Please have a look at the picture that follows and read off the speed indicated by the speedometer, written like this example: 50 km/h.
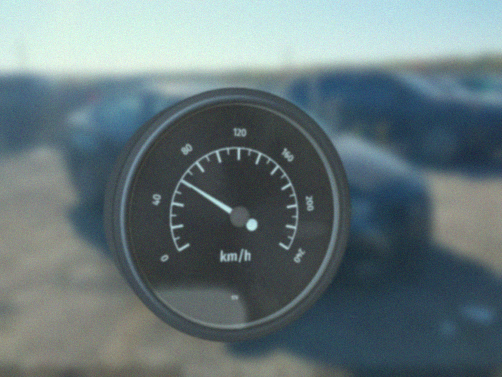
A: 60 km/h
